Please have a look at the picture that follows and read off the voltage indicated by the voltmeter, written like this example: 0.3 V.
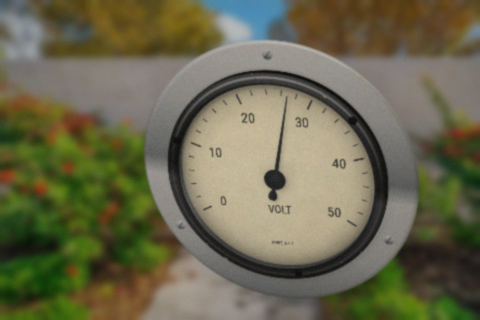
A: 27 V
